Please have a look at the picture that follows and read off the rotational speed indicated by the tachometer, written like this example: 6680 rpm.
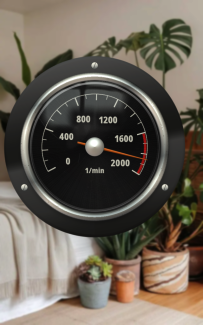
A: 1850 rpm
